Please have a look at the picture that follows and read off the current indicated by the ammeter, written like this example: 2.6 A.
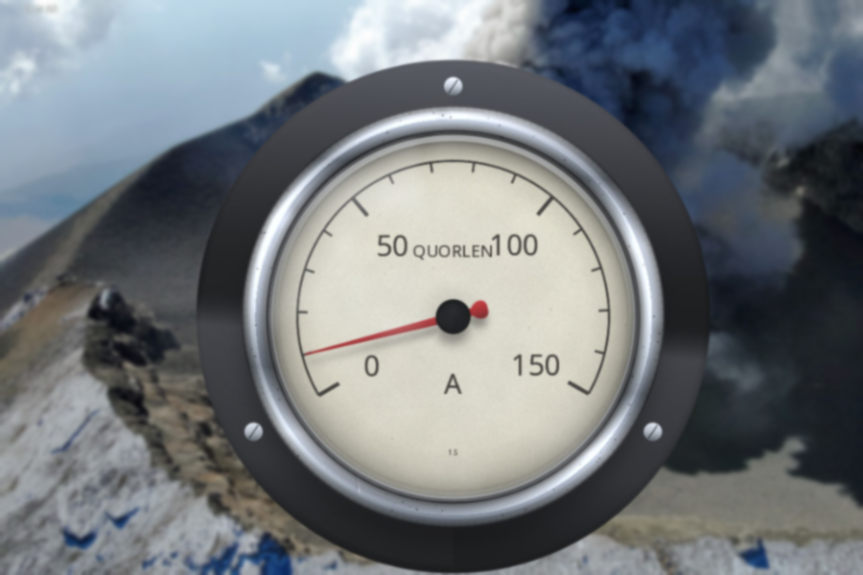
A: 10 A
